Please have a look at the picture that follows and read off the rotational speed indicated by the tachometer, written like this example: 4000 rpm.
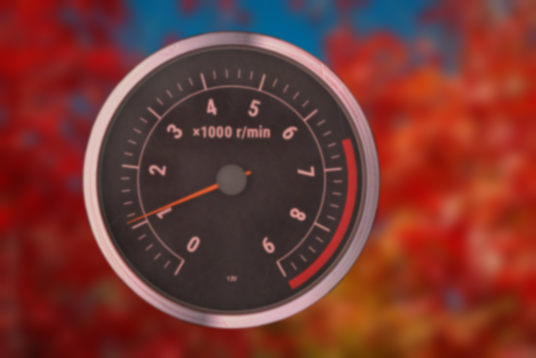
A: 1100 rpm
